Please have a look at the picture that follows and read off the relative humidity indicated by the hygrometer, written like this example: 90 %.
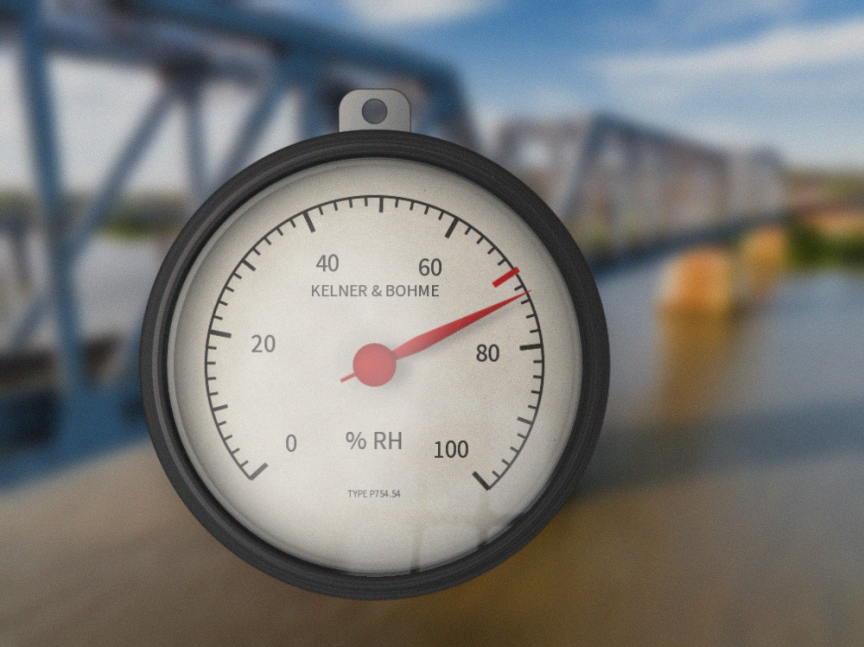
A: 73 %
